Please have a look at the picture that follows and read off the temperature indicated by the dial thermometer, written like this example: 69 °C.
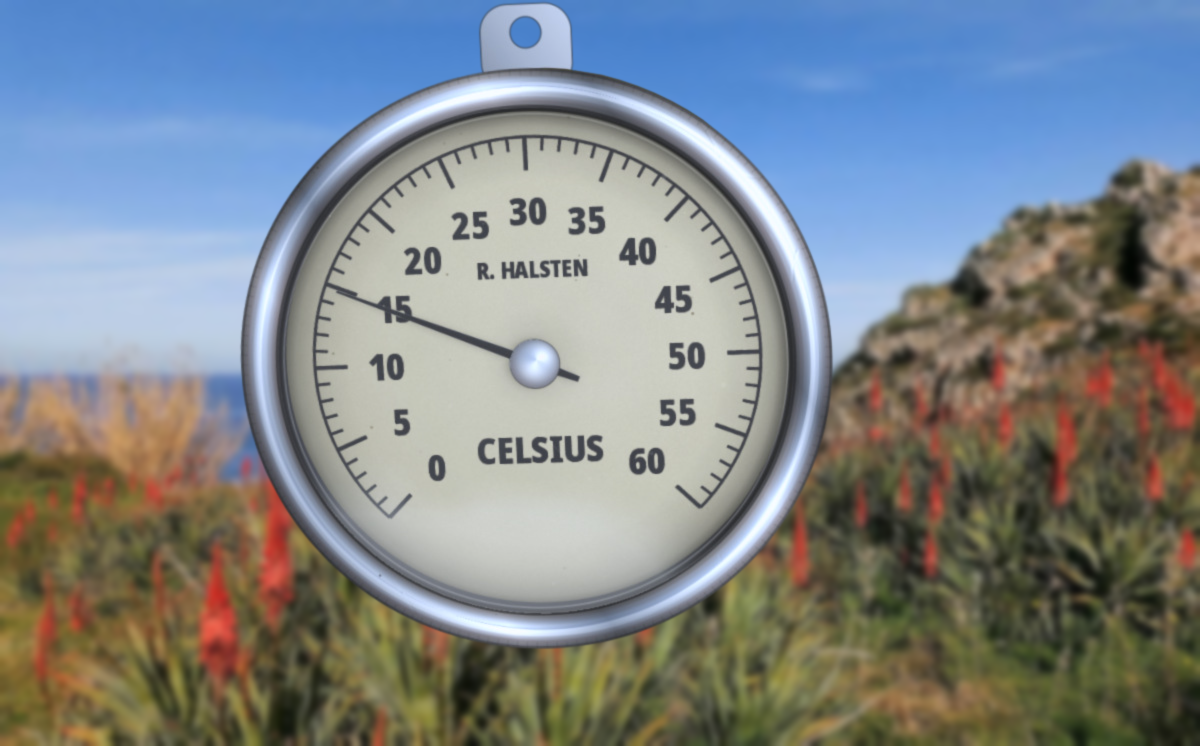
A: 15 °C
